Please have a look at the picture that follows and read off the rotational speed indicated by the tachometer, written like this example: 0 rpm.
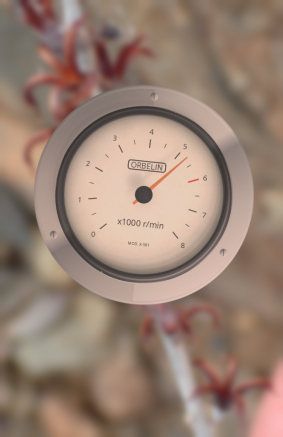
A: 5250 rpm
